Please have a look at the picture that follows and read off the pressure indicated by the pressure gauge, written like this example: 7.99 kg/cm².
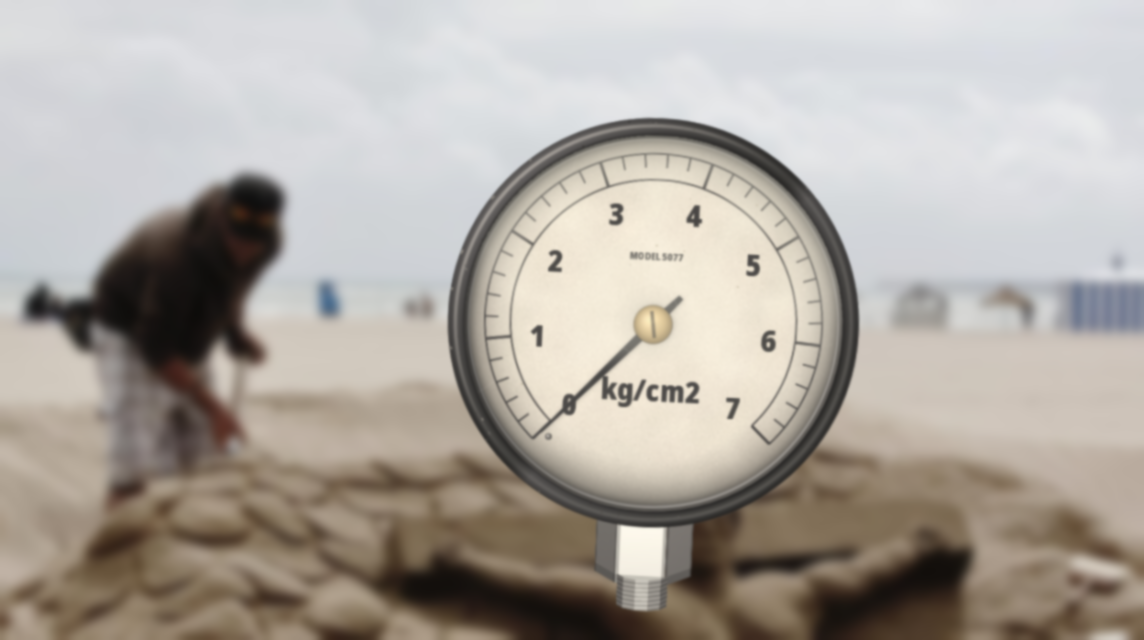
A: 0 kg/cm²
